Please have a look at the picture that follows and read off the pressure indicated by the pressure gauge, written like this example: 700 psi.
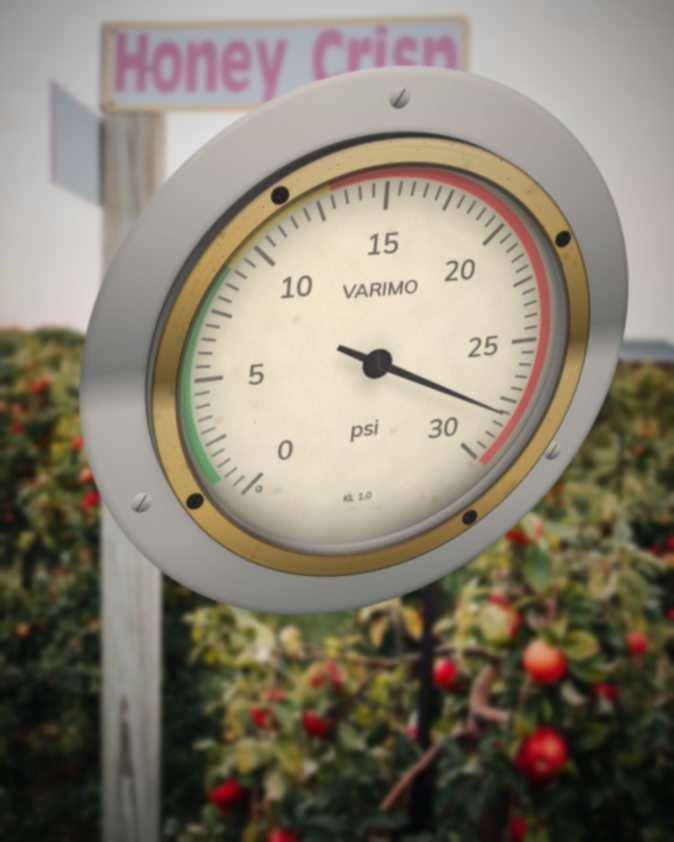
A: 28 psi
